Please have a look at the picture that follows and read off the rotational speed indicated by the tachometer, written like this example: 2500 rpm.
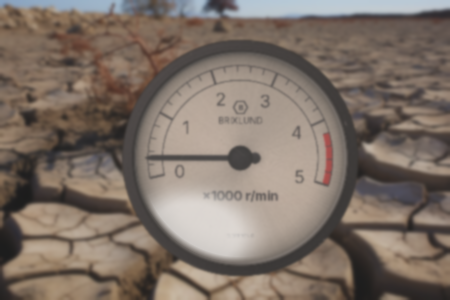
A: 300 rpm
